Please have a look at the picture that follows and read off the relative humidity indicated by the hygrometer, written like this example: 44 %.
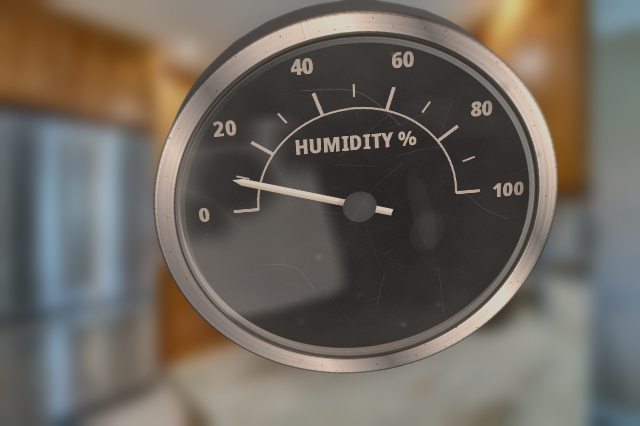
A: 10 %
